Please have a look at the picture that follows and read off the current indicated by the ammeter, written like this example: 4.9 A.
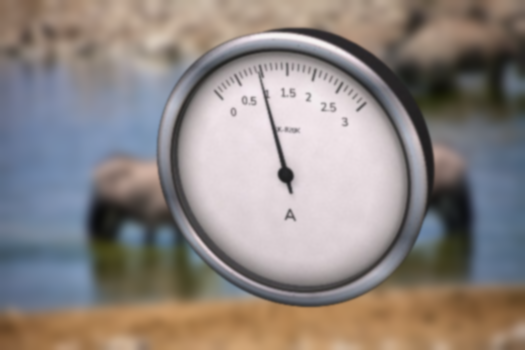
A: 1 A
